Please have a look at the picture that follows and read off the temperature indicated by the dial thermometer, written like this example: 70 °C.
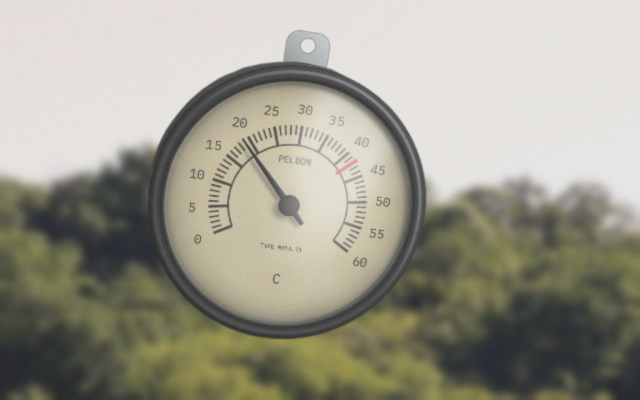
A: 19 °C
